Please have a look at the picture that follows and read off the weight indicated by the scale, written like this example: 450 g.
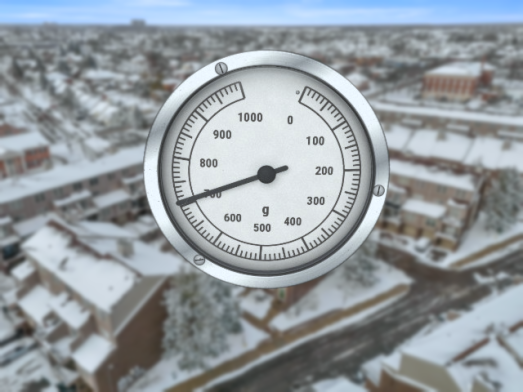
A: 710 g
